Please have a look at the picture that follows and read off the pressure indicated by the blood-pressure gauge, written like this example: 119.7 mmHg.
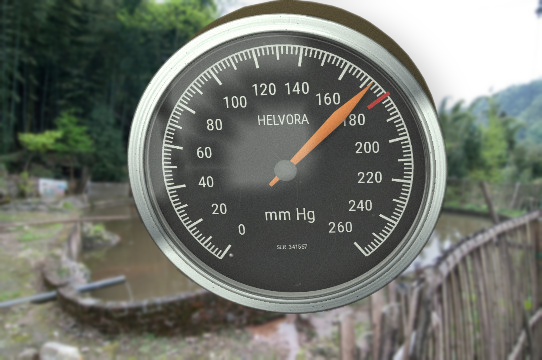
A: 172 mmHg
